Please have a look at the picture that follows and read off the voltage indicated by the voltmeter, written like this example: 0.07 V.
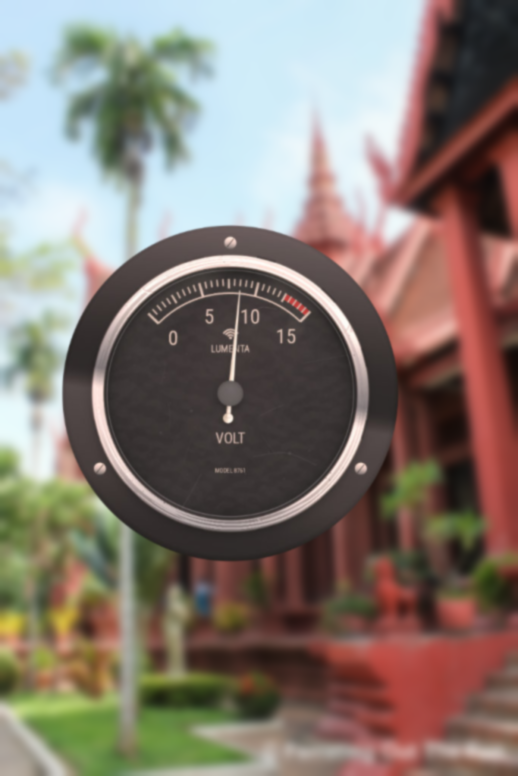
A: 8.5 V
